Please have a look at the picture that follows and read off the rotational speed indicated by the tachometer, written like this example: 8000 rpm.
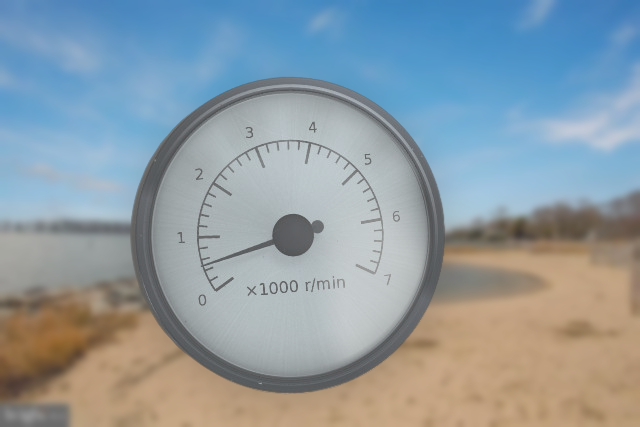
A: 500 rpm
